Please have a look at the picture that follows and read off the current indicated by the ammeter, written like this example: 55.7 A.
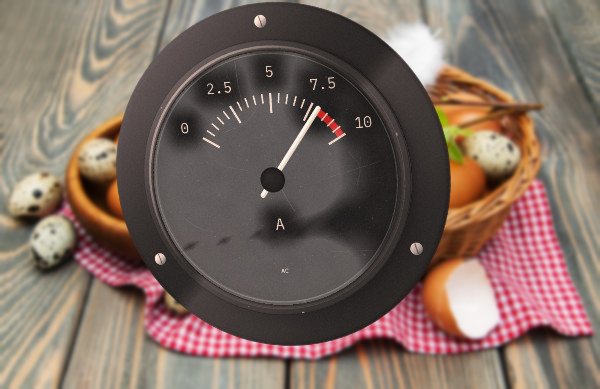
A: 8 A
